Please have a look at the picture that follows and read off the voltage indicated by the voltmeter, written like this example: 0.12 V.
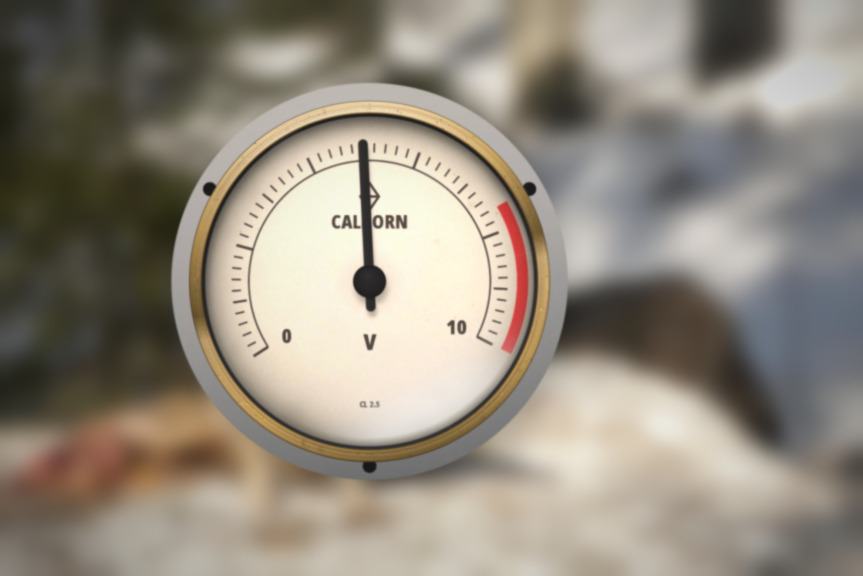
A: 5 V
